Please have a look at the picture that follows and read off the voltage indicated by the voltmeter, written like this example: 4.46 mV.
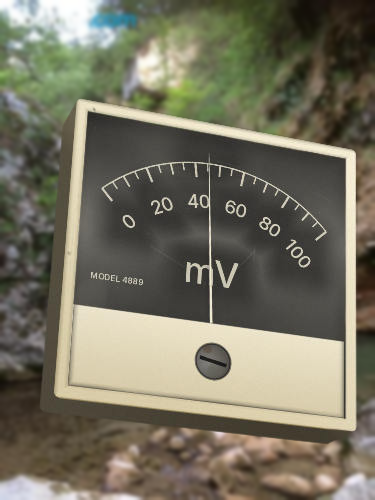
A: 45 mV
